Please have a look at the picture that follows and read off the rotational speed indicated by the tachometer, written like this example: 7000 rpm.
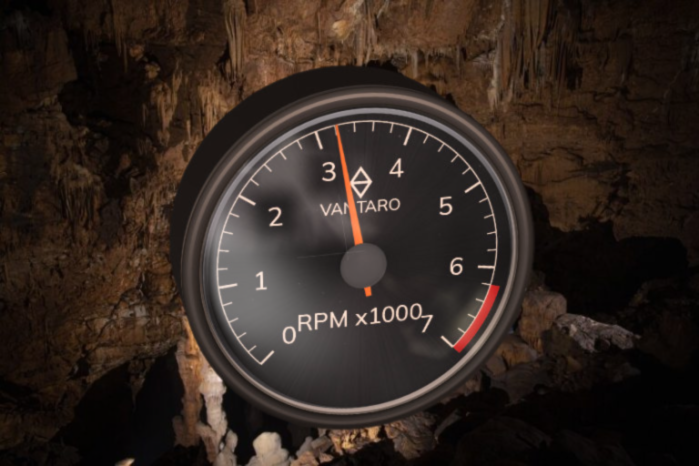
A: 3200 rpm
